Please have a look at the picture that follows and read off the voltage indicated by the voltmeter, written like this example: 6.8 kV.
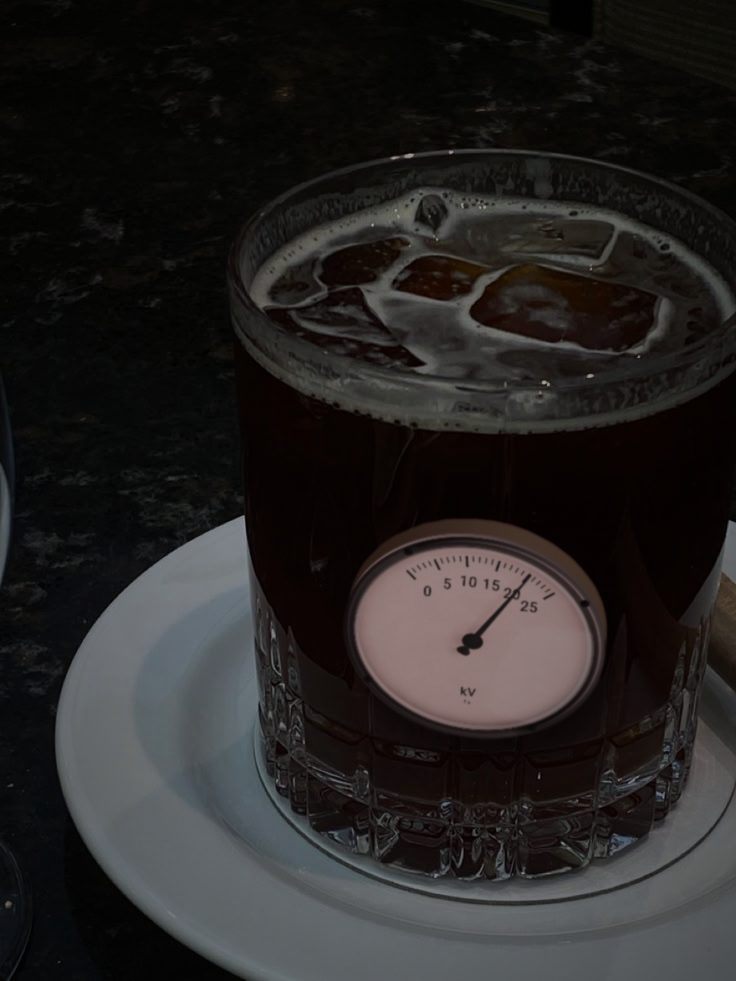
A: 20 kV
